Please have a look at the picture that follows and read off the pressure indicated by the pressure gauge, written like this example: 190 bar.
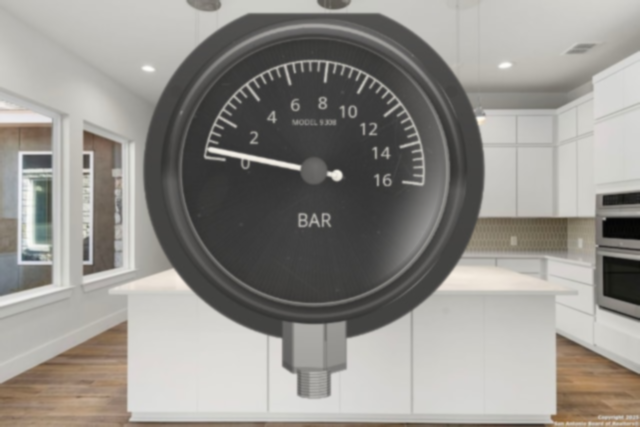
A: 0.4 bar
